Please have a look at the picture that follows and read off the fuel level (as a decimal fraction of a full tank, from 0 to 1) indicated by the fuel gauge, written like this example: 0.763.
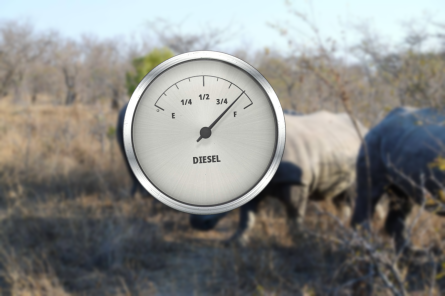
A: 0.875
